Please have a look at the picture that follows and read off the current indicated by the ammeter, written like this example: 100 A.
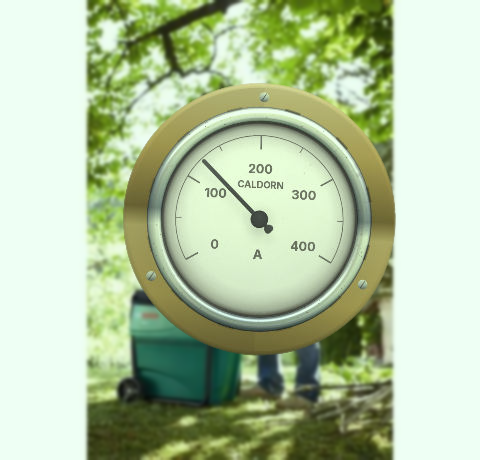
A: 125 A
